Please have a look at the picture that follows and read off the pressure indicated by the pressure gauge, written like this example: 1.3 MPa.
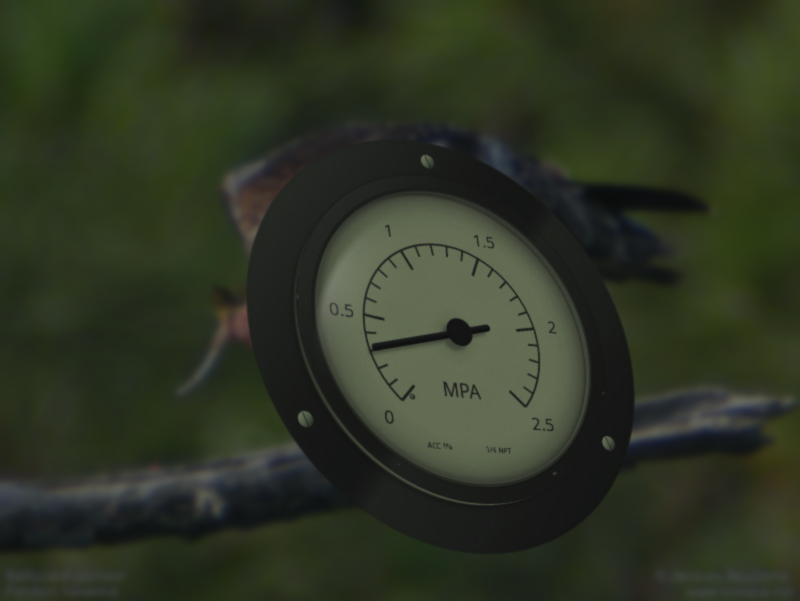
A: 0.3 MPa
